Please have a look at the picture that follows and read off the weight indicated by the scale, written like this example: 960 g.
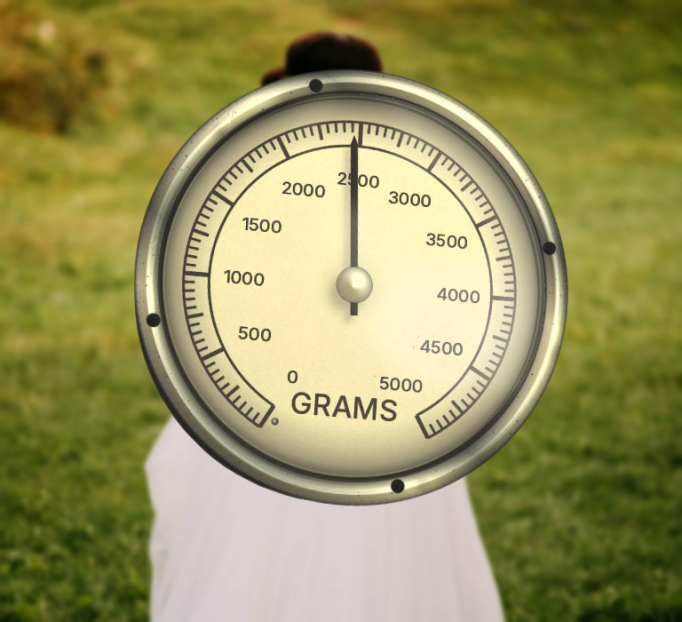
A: 2450 g
